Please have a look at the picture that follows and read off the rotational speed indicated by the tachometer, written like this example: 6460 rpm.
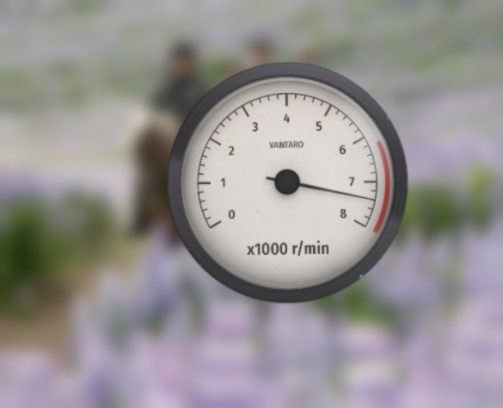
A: 7400 rpm
